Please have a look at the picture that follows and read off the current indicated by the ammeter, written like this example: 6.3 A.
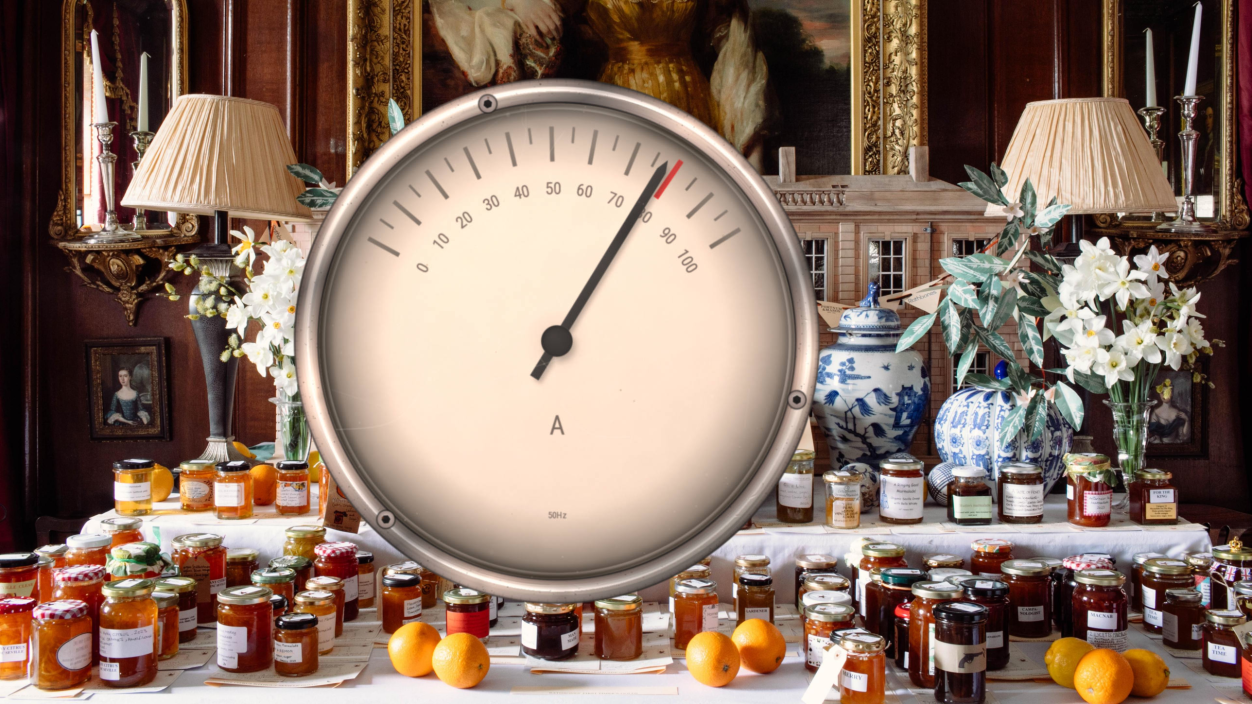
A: 77.5 A
